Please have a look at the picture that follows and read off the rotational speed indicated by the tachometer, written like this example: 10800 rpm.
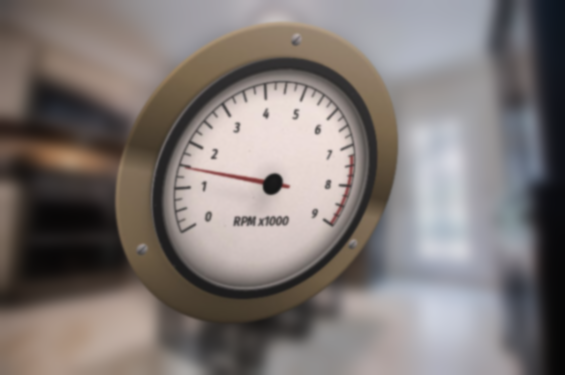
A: 1500 rpm
